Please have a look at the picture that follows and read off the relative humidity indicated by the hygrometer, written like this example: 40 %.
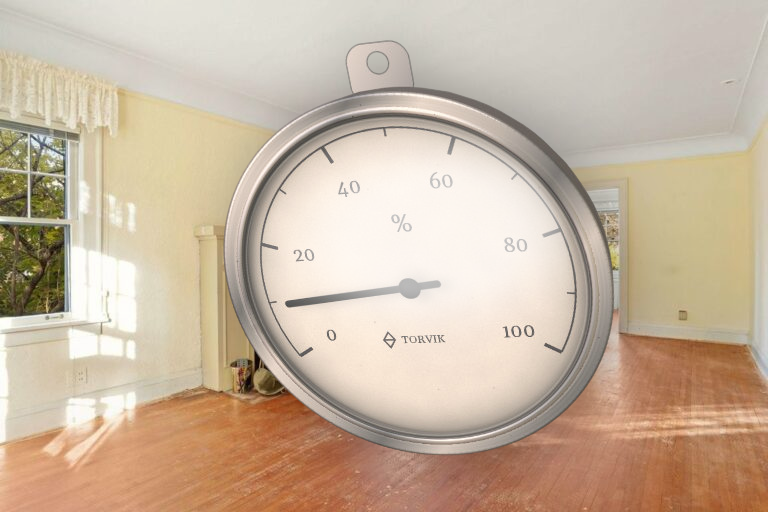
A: 10 %
